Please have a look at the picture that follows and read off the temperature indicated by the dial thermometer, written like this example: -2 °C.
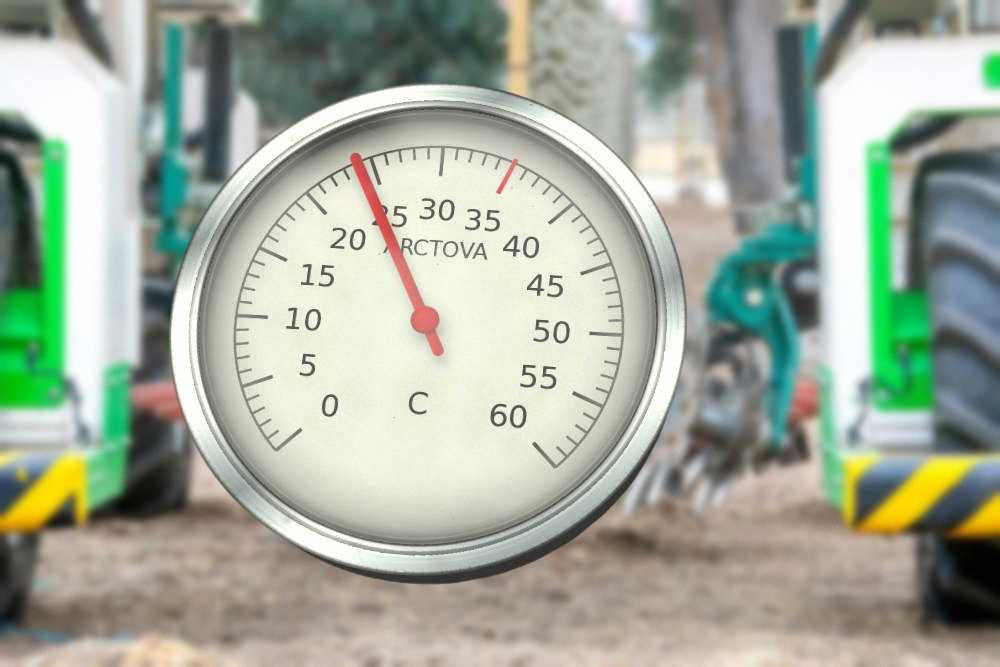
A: 24 °C
